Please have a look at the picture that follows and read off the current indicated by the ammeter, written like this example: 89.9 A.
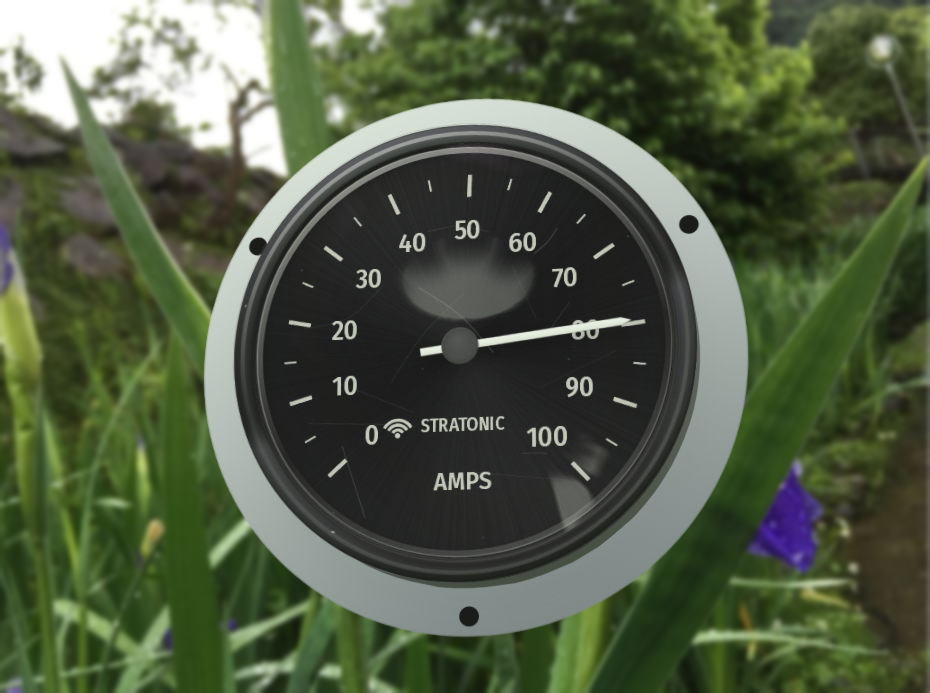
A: 80 A
